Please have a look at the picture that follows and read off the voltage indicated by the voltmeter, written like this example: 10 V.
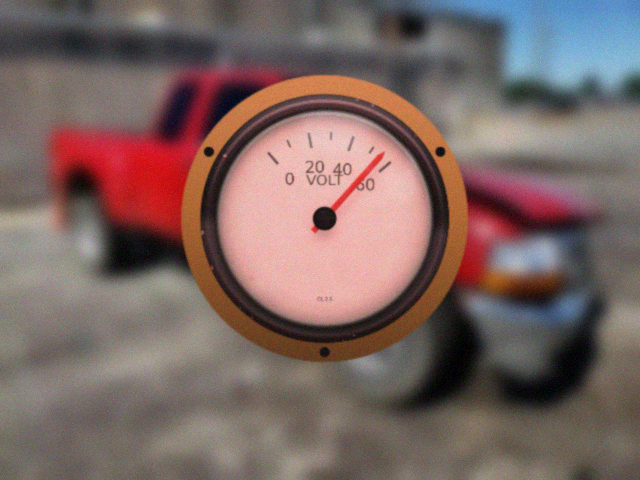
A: 55 V
